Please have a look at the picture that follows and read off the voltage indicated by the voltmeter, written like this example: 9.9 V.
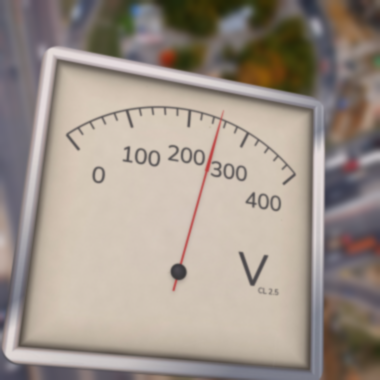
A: 250 V
